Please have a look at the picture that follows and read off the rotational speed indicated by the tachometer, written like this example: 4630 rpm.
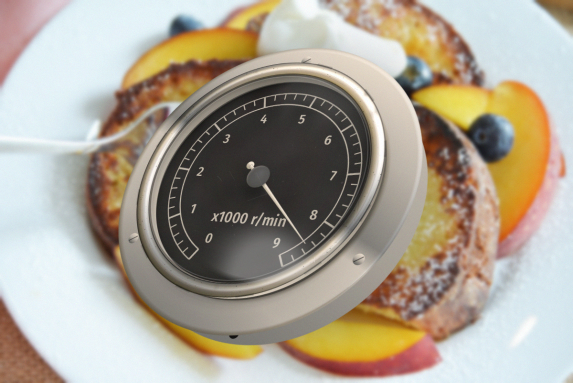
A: 8500 rpm
